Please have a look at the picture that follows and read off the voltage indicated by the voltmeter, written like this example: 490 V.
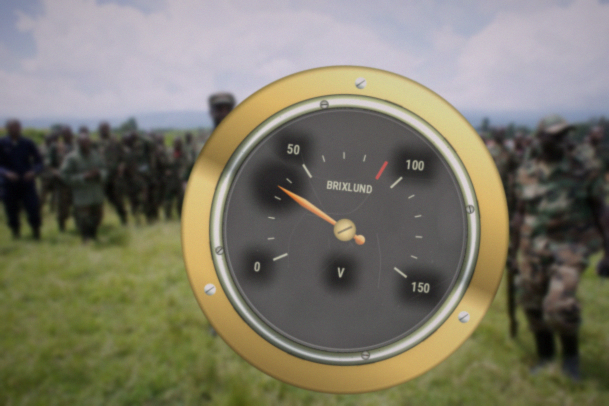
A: 35 V
